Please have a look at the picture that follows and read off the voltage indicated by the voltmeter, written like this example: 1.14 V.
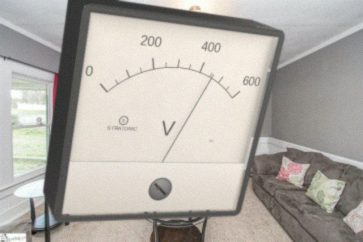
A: 450 V
